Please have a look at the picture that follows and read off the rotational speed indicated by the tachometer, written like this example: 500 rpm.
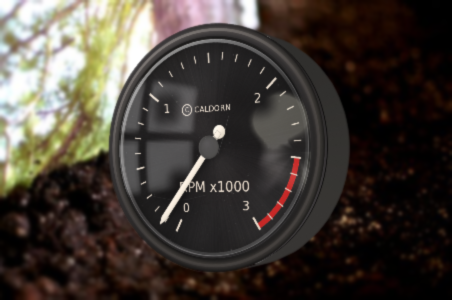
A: 100 rpm
